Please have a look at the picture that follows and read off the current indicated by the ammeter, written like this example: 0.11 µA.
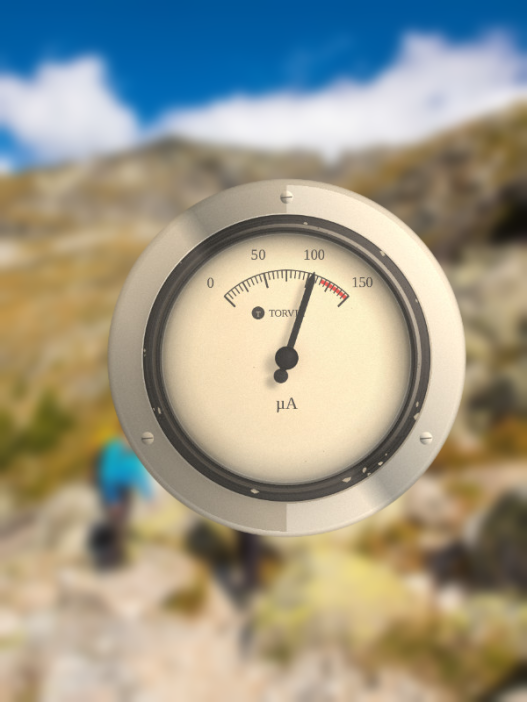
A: 105 µA
